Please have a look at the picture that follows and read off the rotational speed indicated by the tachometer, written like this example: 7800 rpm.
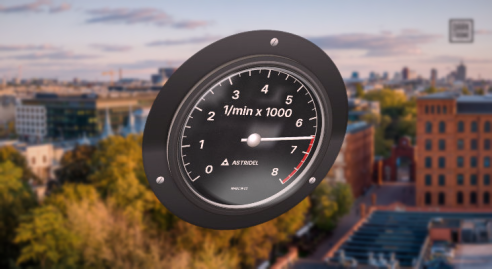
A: 6500 rpm
